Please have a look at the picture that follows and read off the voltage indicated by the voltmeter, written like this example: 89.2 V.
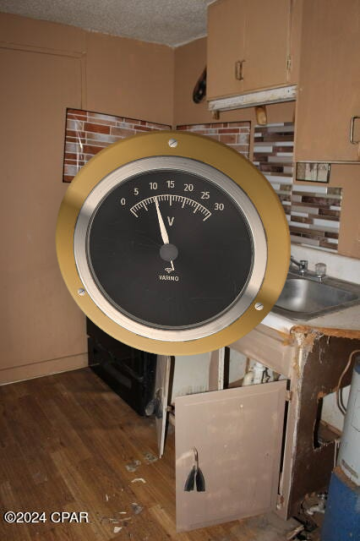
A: 10 V
